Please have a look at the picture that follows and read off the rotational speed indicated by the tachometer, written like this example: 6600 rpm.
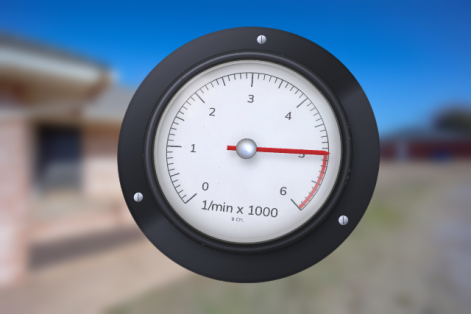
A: 5000 rpm
